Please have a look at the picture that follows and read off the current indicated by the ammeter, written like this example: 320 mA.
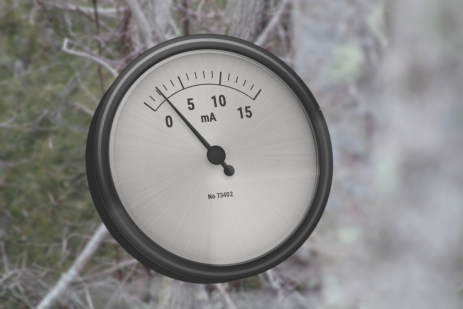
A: 2 mA
